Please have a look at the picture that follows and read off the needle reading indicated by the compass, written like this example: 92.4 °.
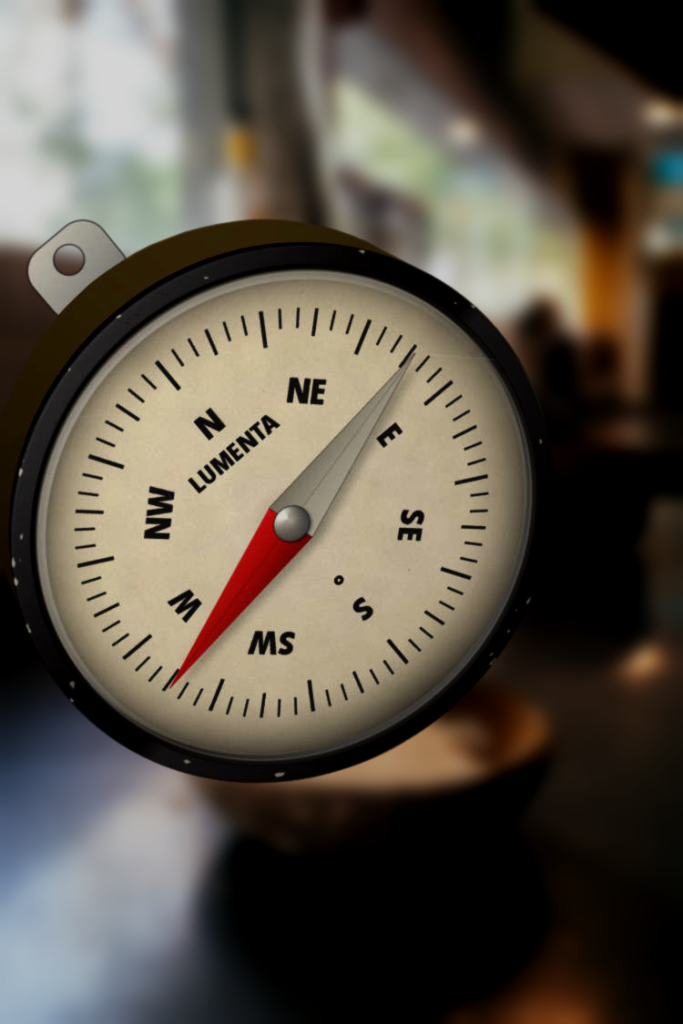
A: 255 °
